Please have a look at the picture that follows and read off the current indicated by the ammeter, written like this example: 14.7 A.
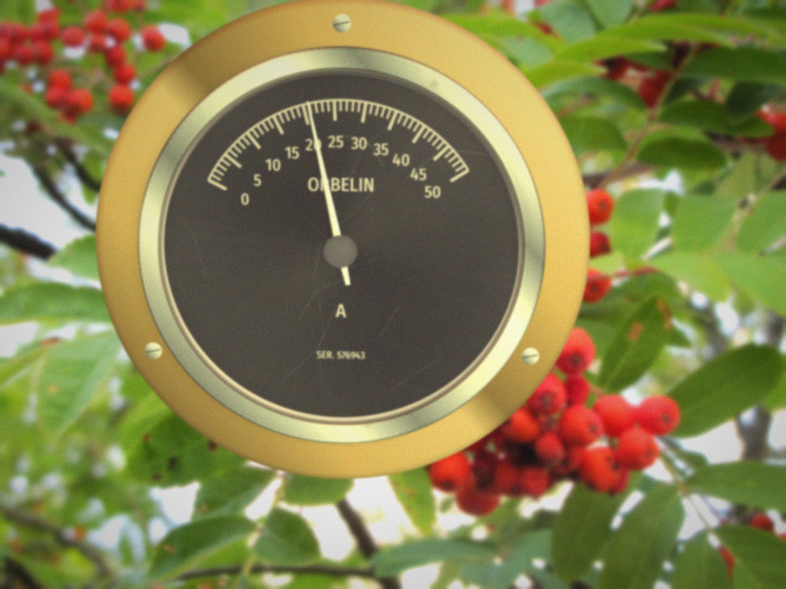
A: 21 A
